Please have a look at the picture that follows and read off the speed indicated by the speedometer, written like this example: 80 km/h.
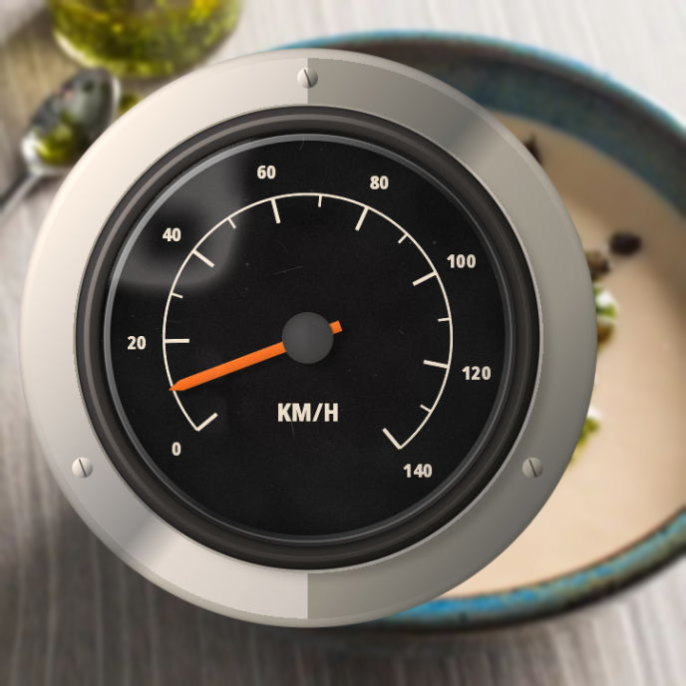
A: 10 km/h
